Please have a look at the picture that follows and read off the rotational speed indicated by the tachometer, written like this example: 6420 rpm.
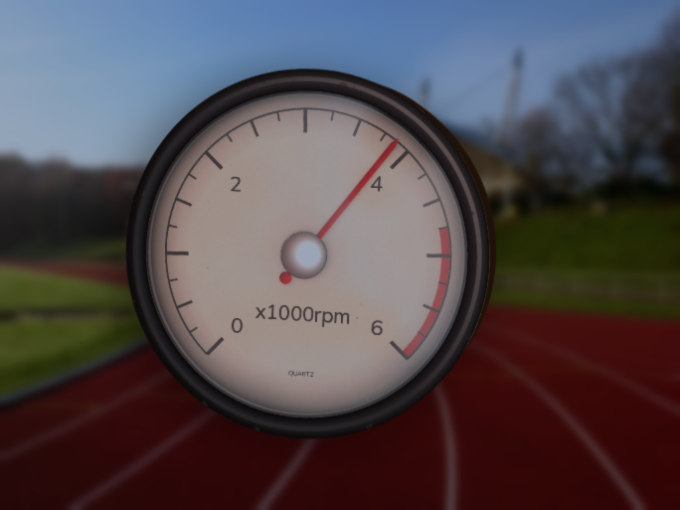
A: 3875 rpm
